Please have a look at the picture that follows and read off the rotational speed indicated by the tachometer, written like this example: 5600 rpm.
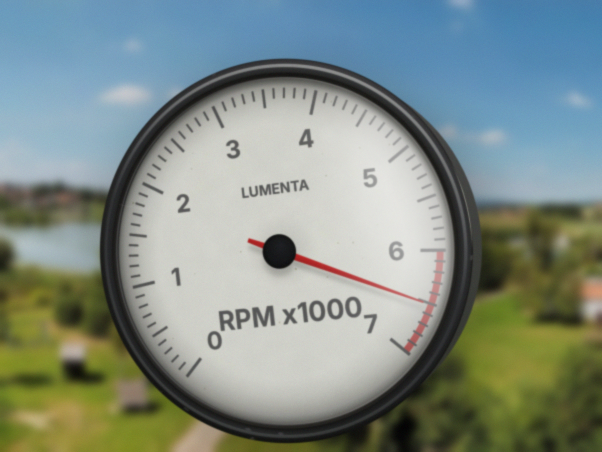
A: 6500 rpm
